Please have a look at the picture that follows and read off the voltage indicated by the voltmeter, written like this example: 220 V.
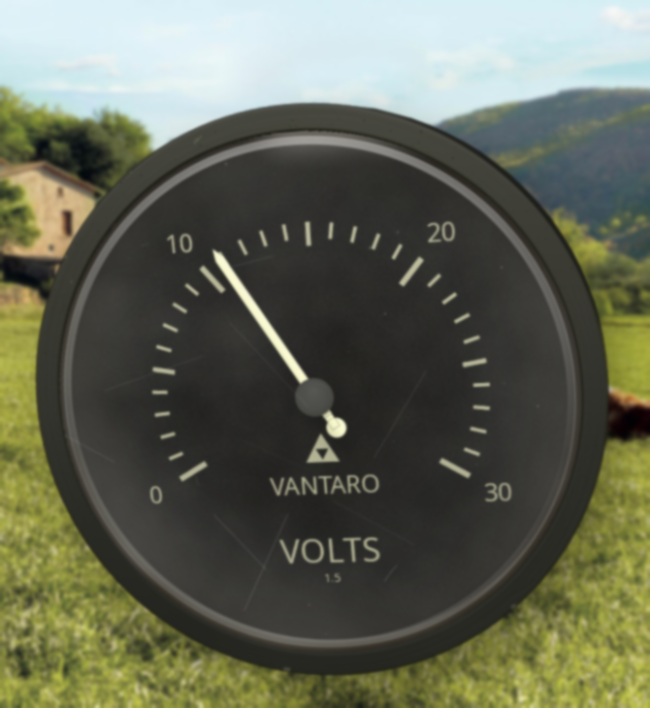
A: 11 V
